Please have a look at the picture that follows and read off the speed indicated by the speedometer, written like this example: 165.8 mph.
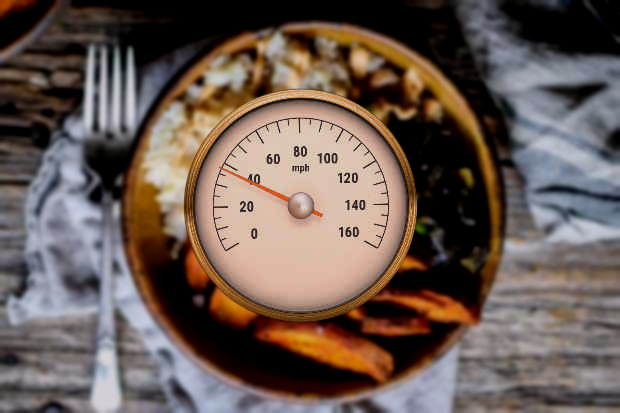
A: 37.5 mph
